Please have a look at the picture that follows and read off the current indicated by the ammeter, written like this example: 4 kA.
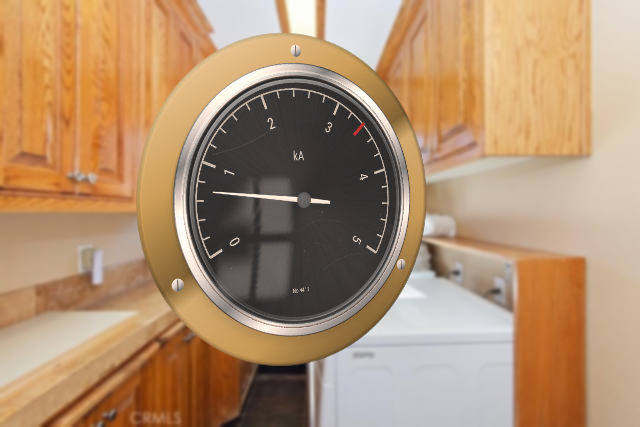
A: 0.7 kA
